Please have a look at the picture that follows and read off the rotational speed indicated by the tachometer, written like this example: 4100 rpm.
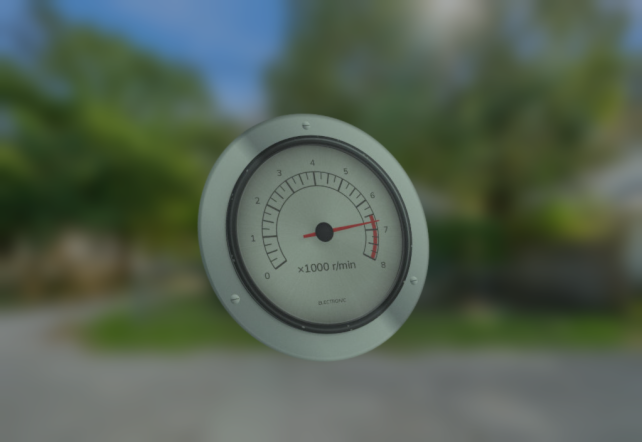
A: 6750 rpm
